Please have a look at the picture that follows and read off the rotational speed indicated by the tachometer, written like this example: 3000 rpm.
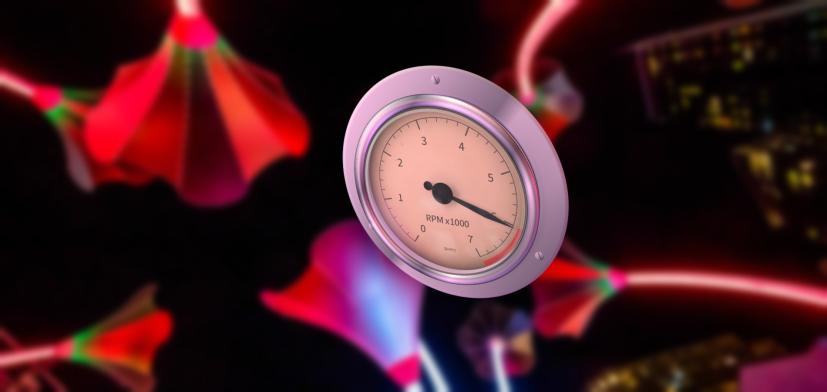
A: 6000 rpm
